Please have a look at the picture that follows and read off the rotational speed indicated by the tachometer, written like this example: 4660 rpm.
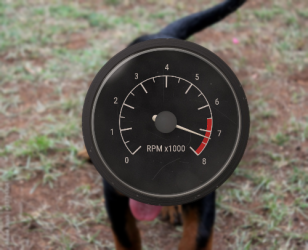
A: 7250 rpm
